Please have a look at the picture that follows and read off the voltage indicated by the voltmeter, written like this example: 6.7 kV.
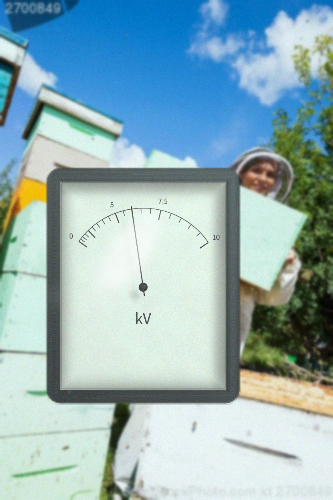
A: 6 kV
